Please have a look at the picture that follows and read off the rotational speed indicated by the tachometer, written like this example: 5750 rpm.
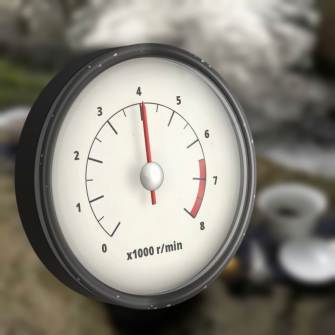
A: 4000 rpm
